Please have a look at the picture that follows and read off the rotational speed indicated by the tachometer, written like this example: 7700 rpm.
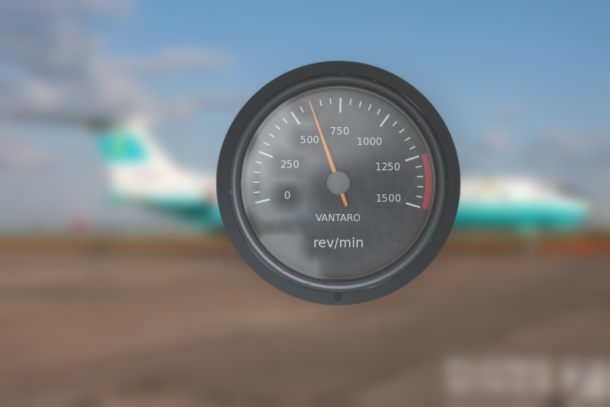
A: 600 rpm
